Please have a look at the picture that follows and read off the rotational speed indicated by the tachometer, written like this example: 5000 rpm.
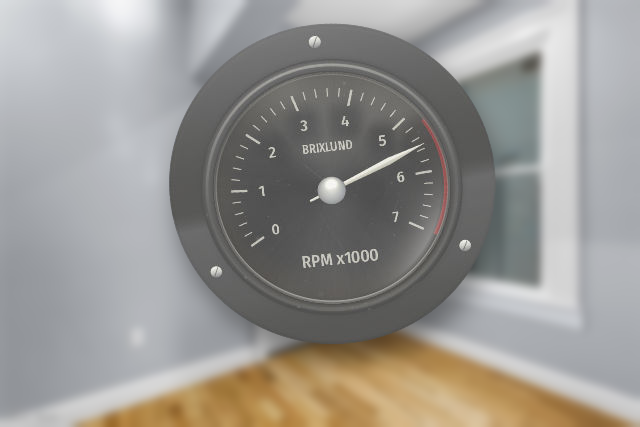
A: 5500 rpm
